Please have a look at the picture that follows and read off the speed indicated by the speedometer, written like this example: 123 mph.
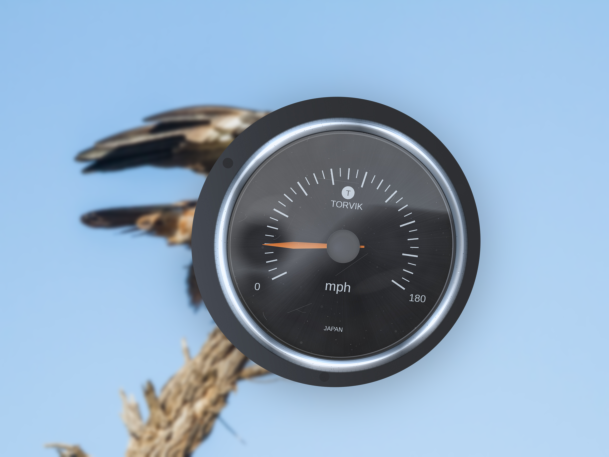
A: 20 mph
